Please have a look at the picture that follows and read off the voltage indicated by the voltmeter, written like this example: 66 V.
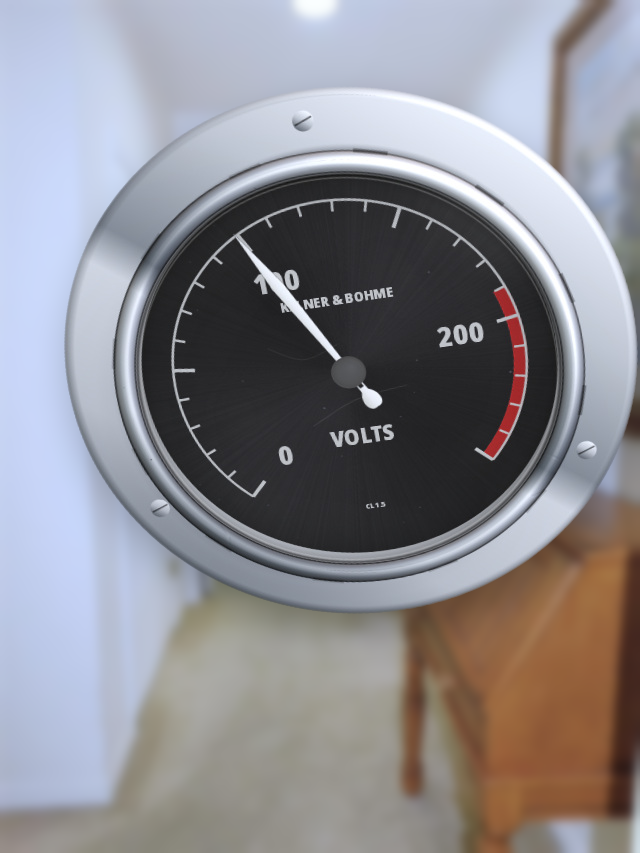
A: 100 V
